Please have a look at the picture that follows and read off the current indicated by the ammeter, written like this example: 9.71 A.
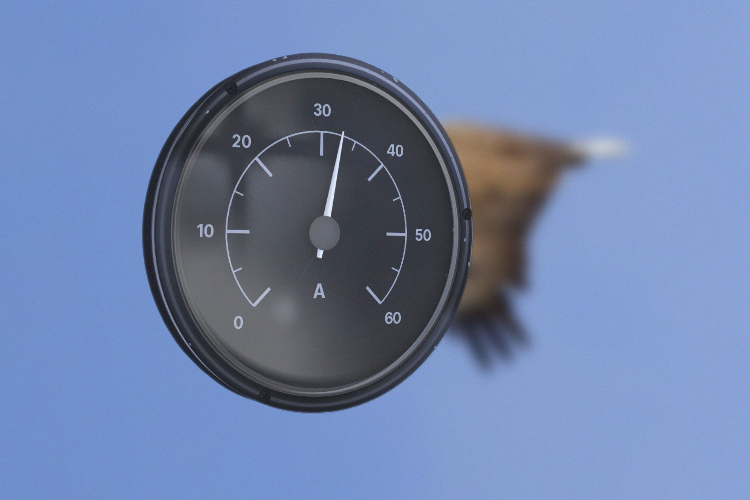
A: 32.5 A
